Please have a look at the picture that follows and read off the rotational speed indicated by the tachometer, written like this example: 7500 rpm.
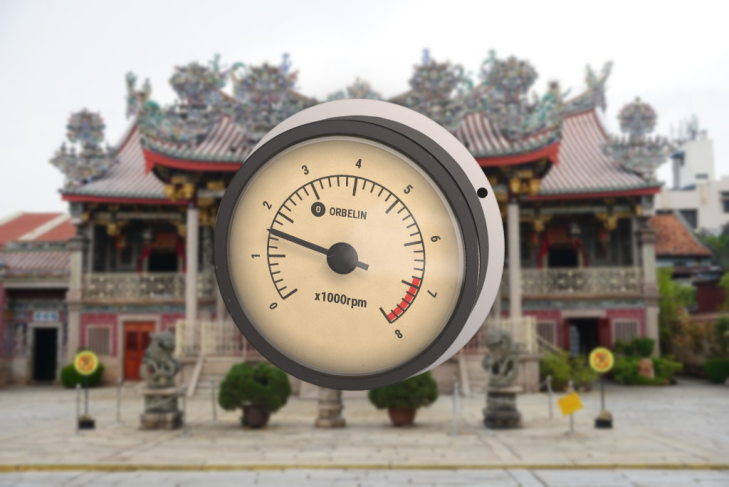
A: 1600 rpm
